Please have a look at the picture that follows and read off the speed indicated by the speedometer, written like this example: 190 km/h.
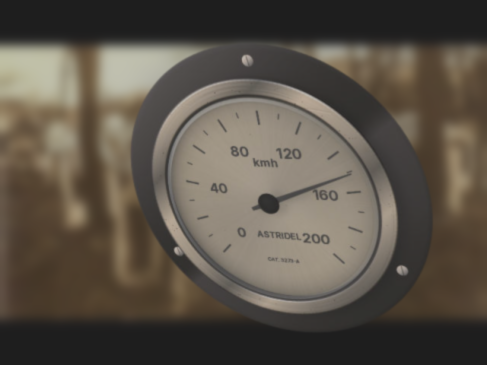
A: 150 km/h
